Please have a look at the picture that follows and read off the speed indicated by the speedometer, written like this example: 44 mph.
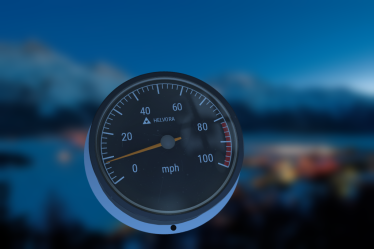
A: 8 mph
